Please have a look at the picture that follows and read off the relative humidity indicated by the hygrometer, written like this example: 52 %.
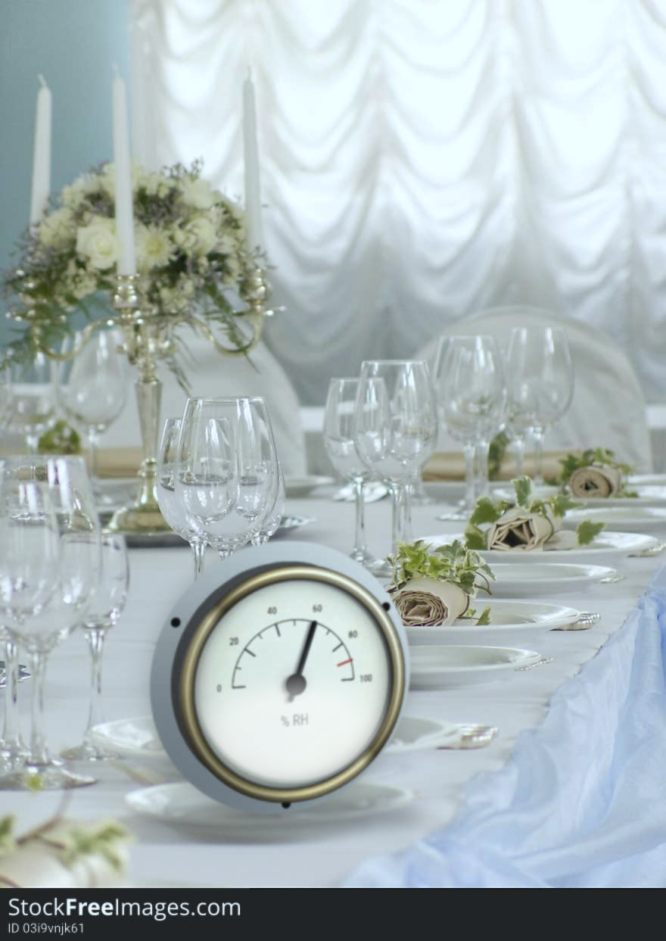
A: 60 %
